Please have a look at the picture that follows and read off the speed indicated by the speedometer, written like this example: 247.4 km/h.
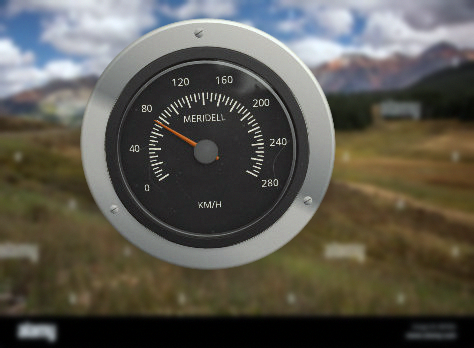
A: 75 km/h
